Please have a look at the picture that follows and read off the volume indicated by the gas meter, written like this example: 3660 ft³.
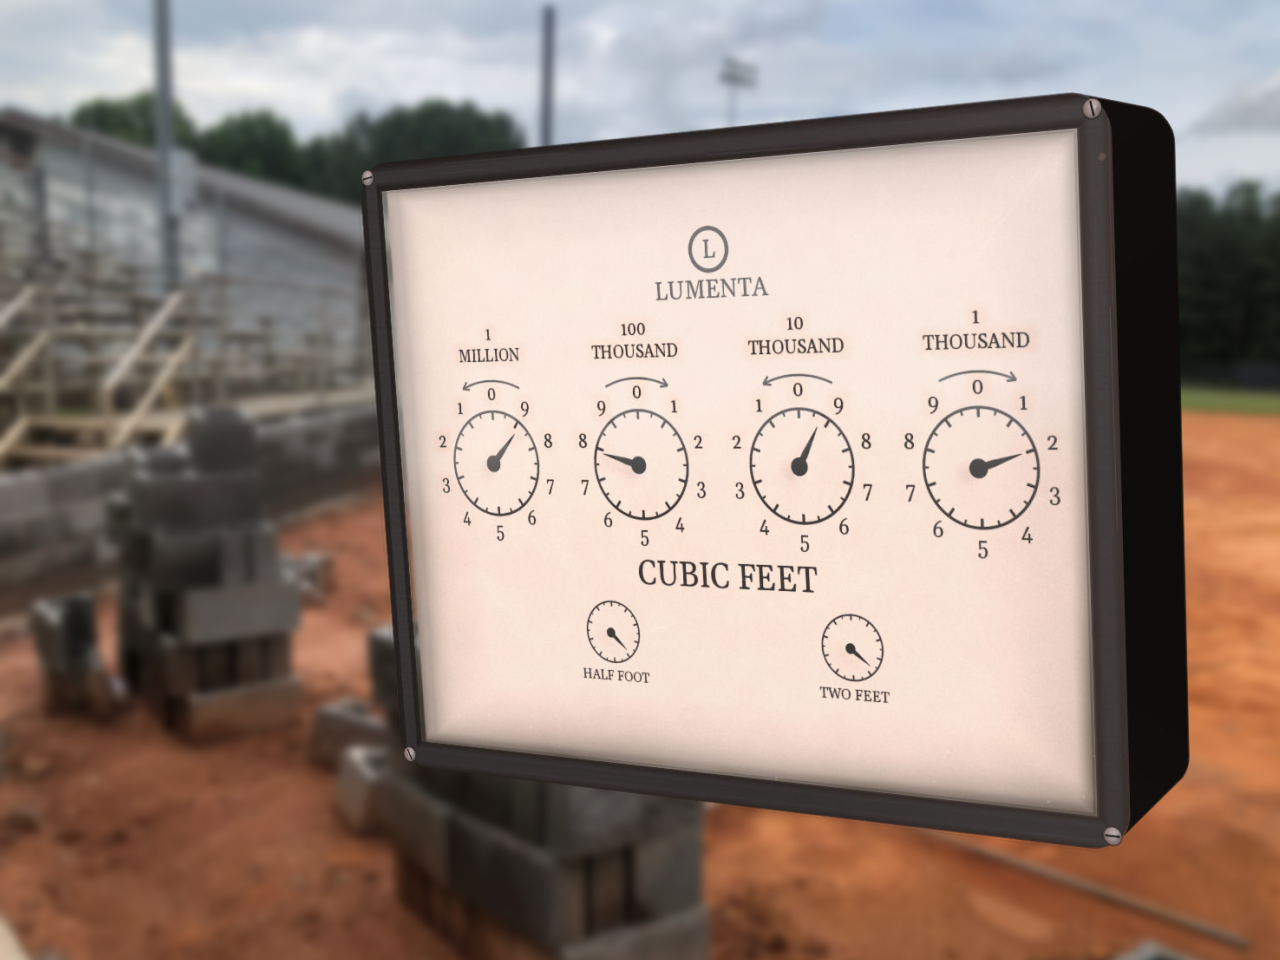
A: 879200 ft³
